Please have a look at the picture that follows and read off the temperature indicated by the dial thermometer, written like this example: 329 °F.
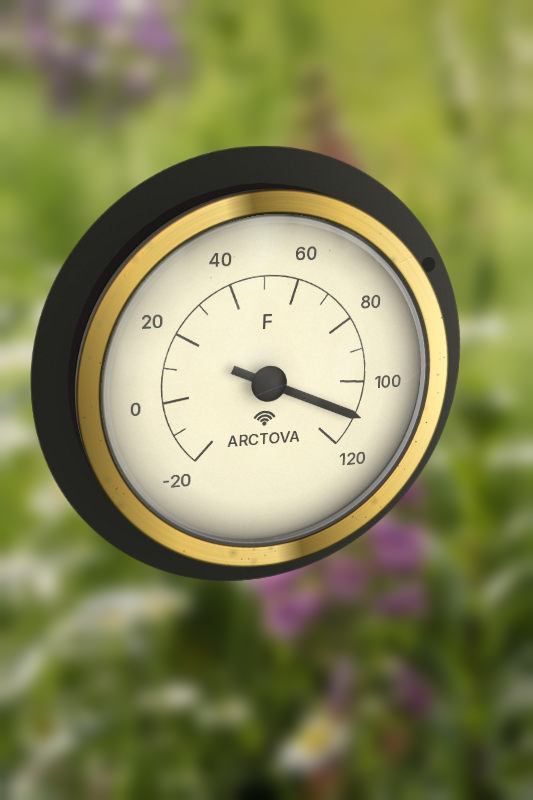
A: 110 °F
